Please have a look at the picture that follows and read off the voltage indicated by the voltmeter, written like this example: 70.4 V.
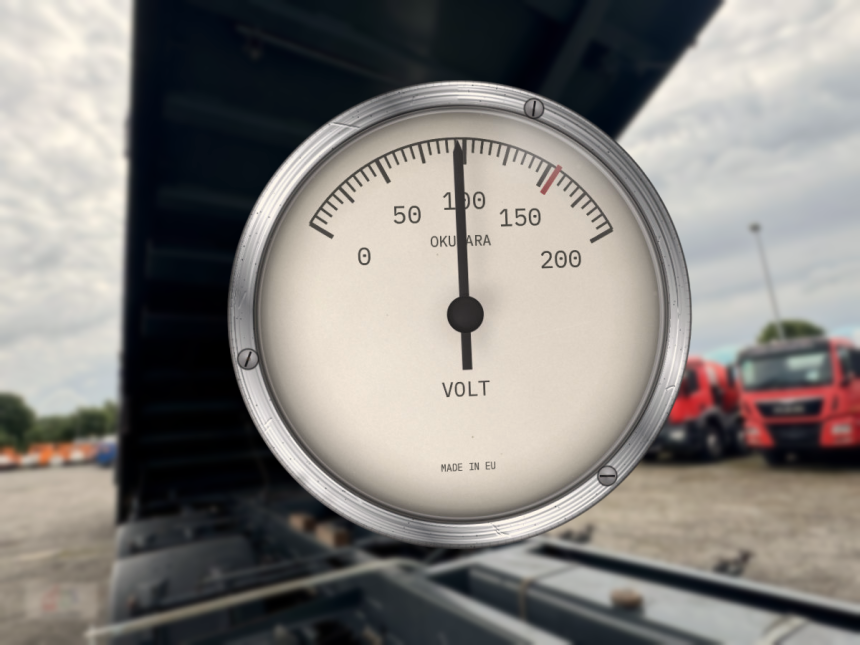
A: 95 V
